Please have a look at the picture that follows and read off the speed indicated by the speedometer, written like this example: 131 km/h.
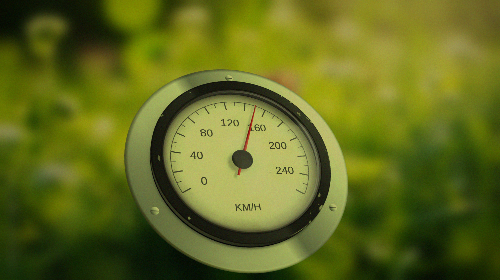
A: 150 km/h
